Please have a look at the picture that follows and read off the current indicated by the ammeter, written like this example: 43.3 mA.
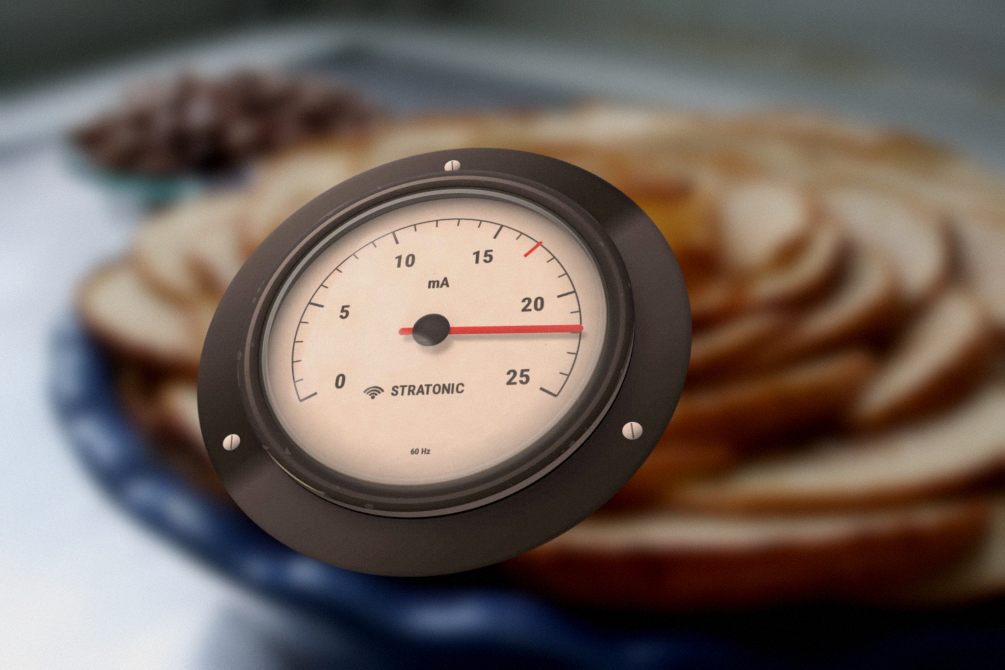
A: 22 mA
